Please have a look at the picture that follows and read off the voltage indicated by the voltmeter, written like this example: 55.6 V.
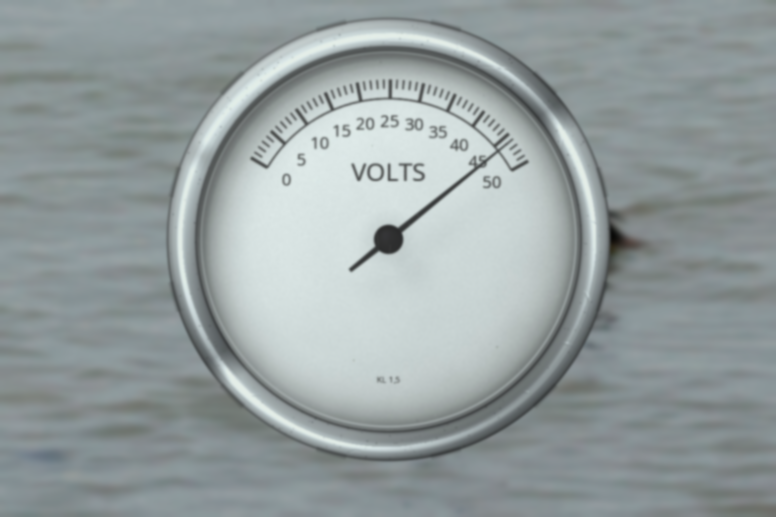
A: 46 V
